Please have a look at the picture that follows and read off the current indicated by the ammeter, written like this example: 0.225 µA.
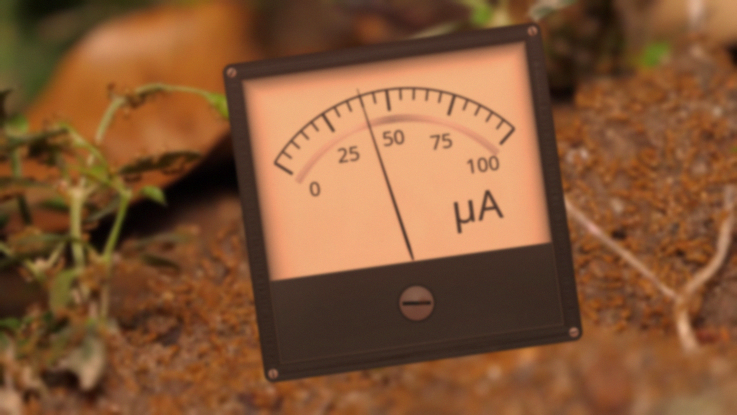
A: 40 µA
